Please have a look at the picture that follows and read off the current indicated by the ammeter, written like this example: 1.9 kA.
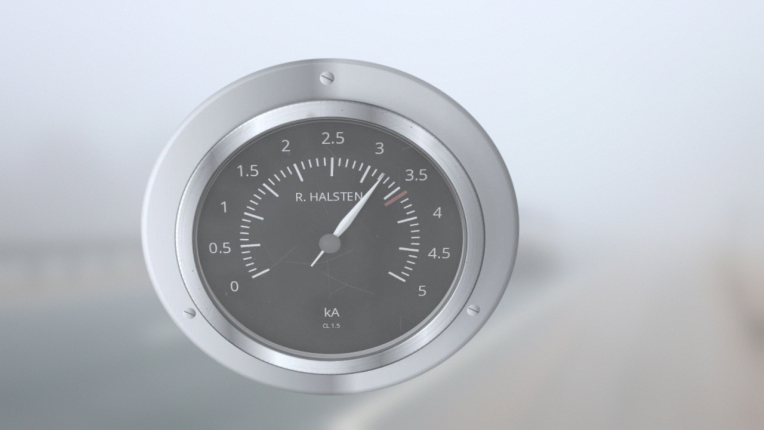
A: 3.2 kA
